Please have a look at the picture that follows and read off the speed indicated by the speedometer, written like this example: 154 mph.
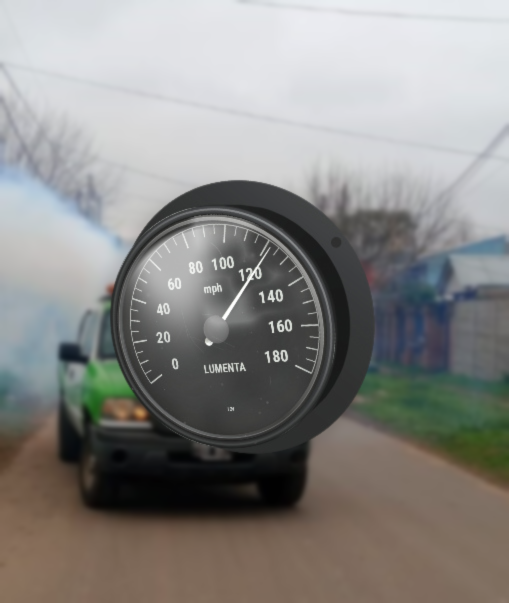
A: 122.5 mph
